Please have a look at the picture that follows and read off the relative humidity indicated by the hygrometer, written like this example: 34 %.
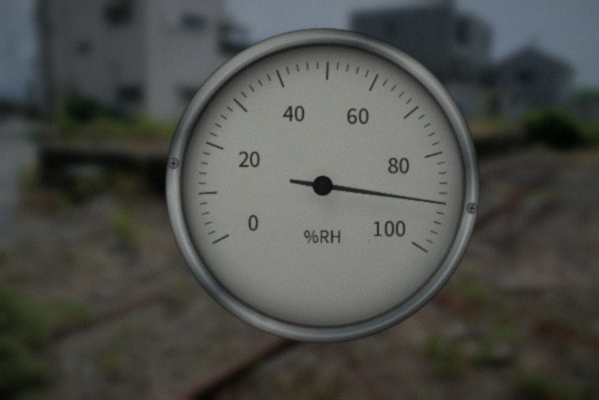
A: 90 %
